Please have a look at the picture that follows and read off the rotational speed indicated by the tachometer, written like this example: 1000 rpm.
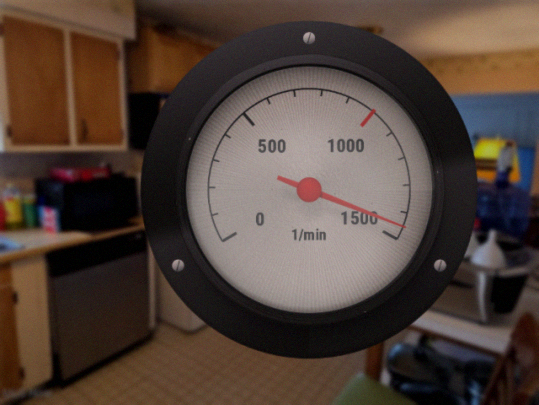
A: 1450 rpm
